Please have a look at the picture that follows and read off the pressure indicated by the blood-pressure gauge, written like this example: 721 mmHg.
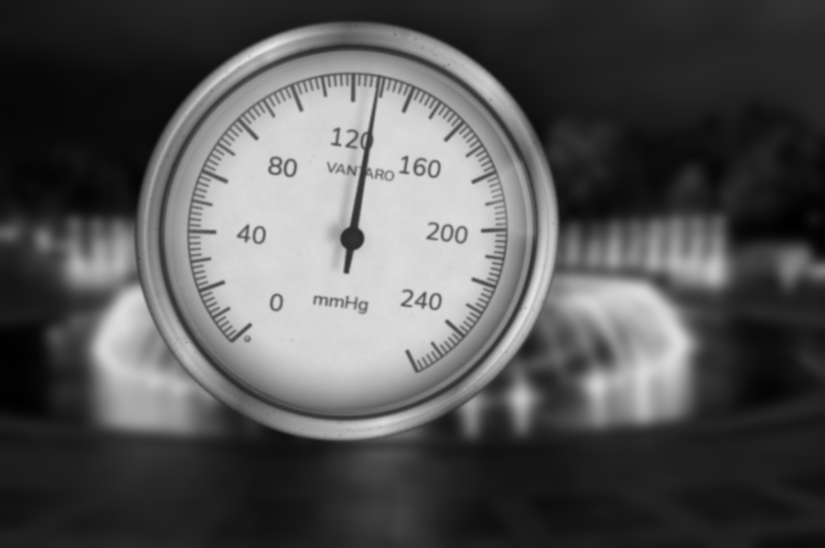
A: 128 mmHg
